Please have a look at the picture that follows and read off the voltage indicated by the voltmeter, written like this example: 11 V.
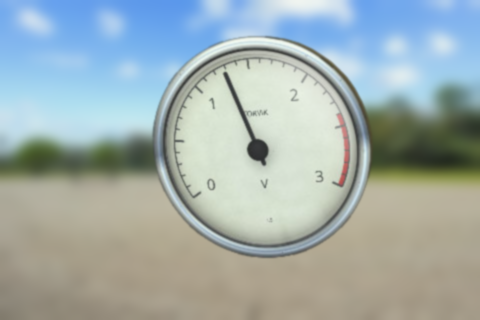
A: 1.3 V
